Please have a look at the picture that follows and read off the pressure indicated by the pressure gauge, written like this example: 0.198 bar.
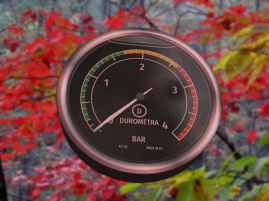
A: 0 bar
